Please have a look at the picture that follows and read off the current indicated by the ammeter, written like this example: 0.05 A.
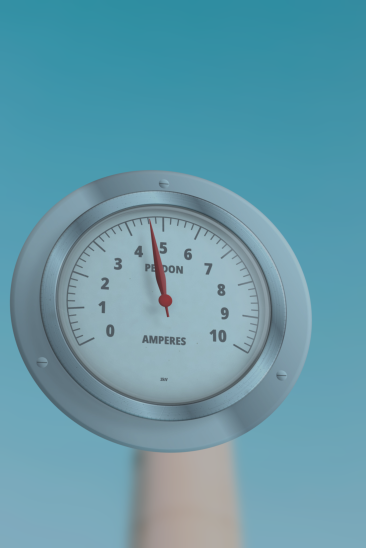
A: 4.6 A
